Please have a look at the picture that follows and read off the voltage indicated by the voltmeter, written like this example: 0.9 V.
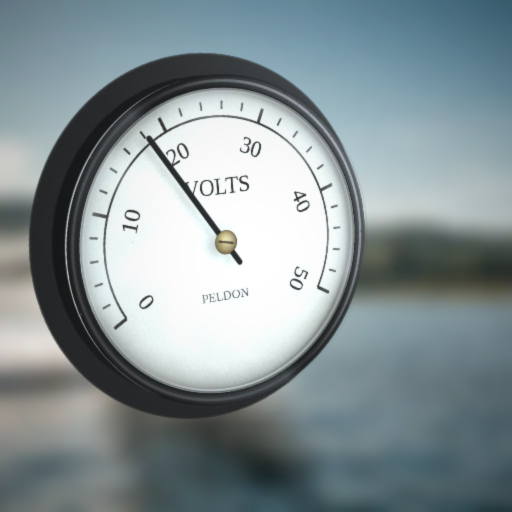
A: 18 V
